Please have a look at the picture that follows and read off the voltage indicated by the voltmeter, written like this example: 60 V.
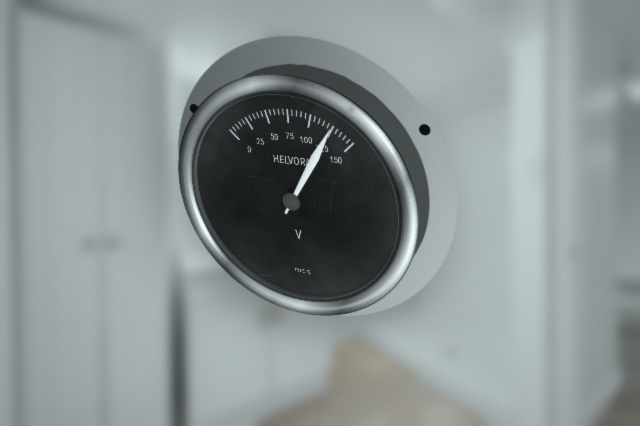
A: 125 V
